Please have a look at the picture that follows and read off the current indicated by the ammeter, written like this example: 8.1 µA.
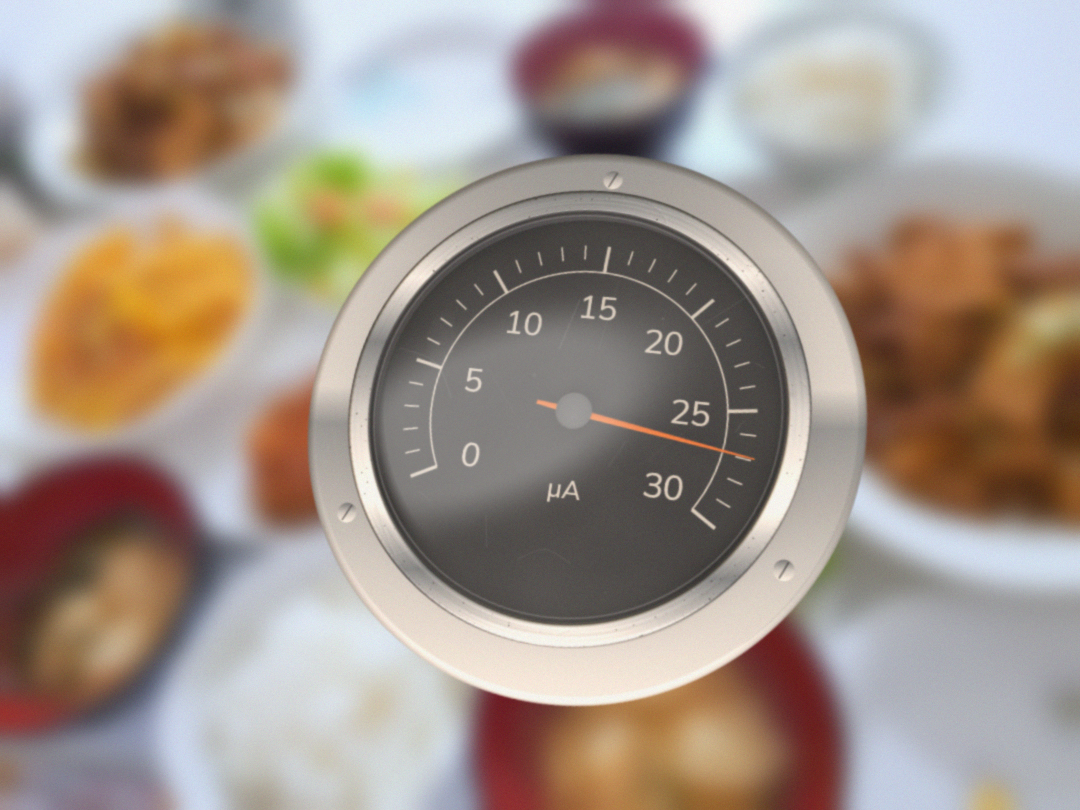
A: 27 µA
